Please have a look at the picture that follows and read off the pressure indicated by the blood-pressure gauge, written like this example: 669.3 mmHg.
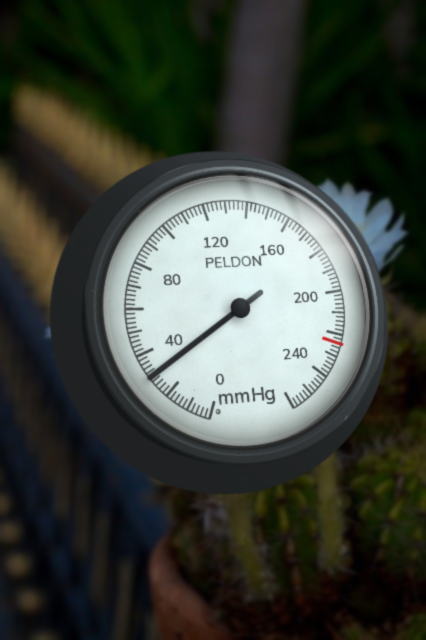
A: 30 mmHg
